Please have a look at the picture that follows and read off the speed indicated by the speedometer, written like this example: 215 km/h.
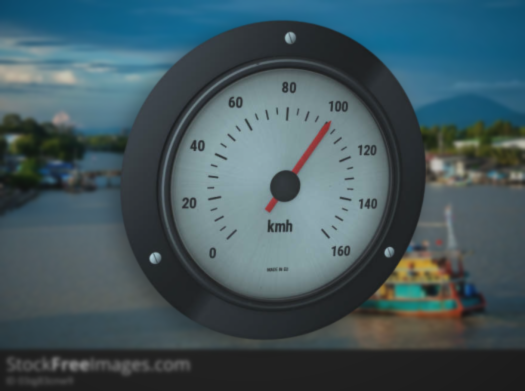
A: 100 km/h
